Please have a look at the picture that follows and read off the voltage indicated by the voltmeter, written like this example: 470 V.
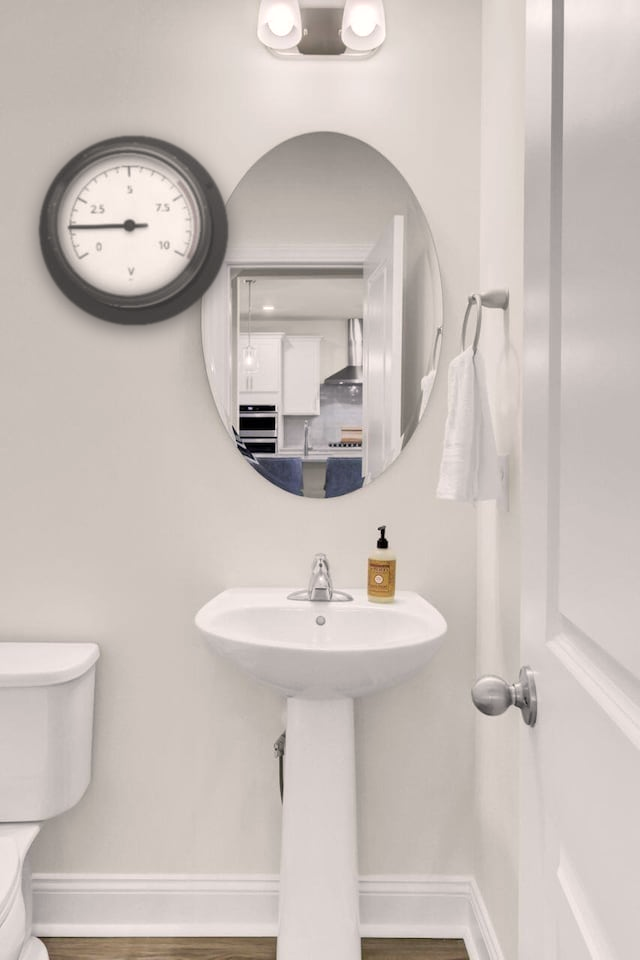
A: 1.25 V
